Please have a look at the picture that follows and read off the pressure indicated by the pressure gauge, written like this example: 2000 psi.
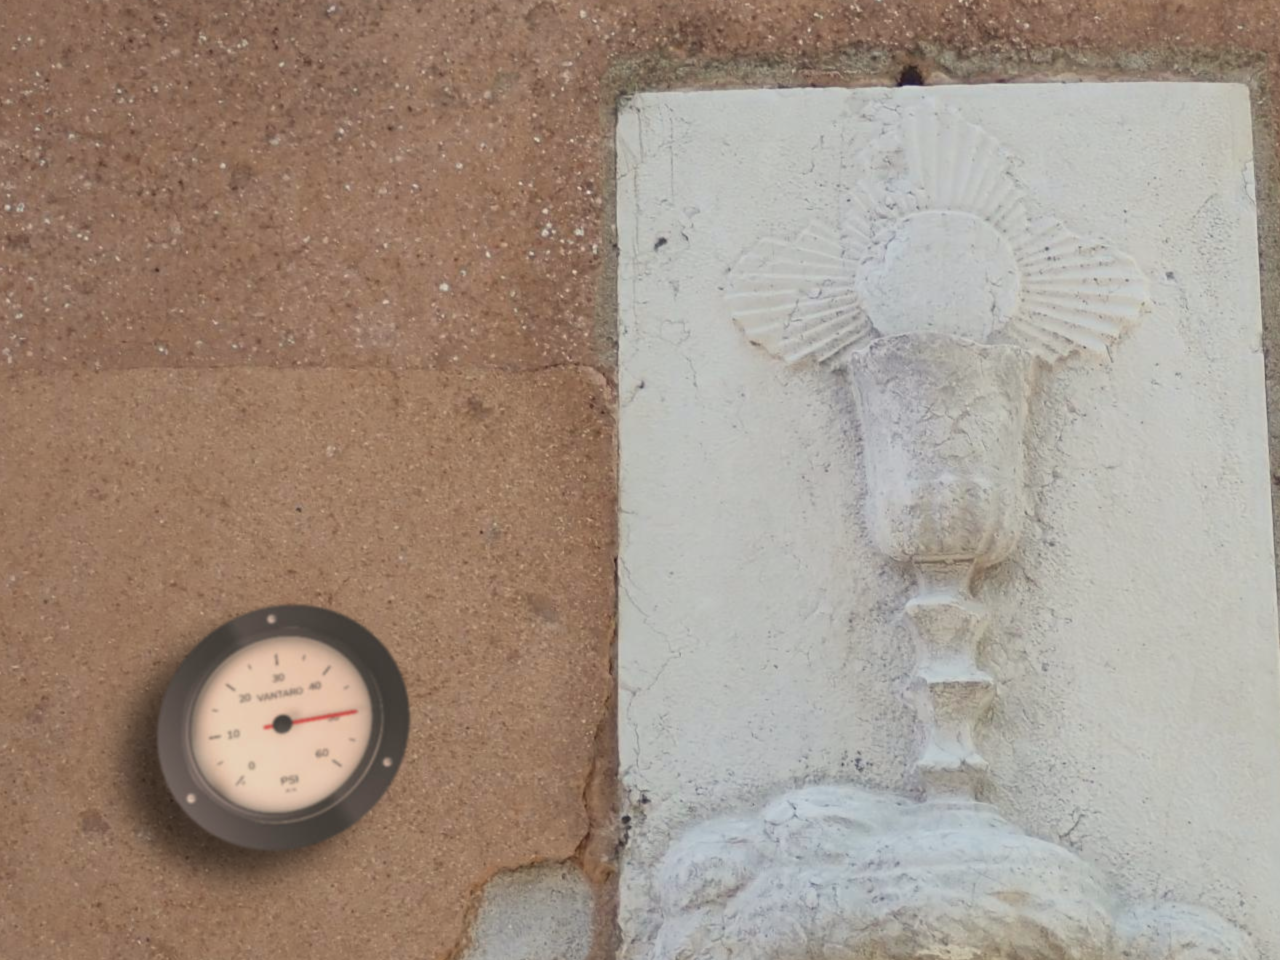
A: 50 psi
